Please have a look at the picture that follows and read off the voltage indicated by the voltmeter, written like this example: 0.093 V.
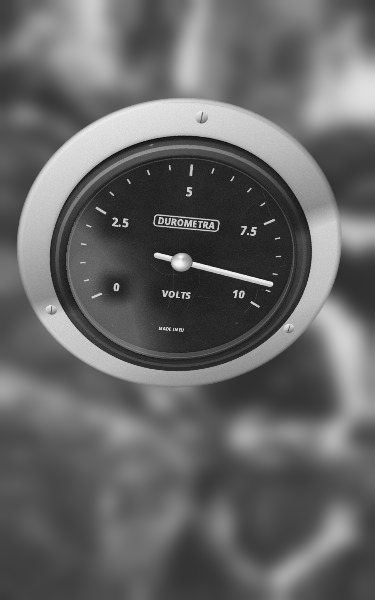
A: 9.25 V
